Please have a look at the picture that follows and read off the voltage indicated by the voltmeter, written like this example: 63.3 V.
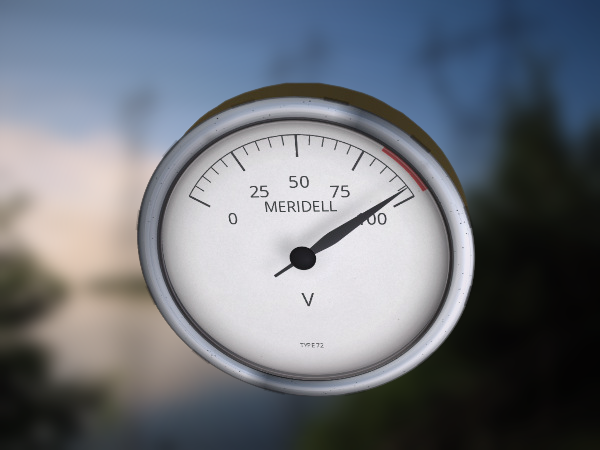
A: 95 V
